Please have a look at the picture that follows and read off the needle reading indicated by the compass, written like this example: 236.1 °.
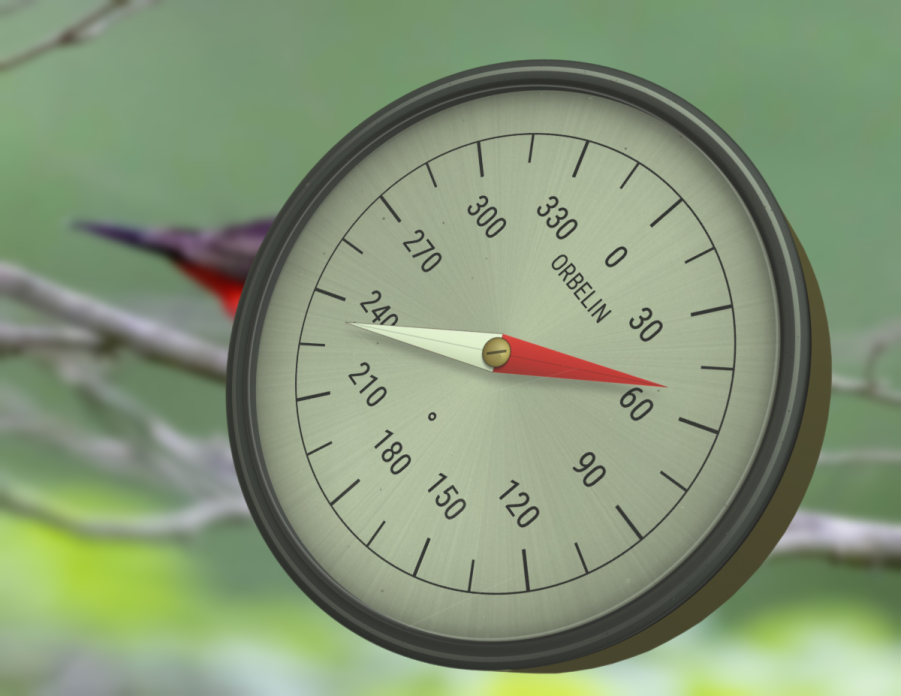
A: 52.5 °
